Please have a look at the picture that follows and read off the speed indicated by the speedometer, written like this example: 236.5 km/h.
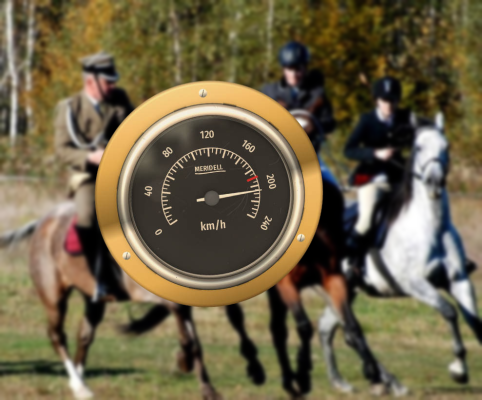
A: 205 km/h
